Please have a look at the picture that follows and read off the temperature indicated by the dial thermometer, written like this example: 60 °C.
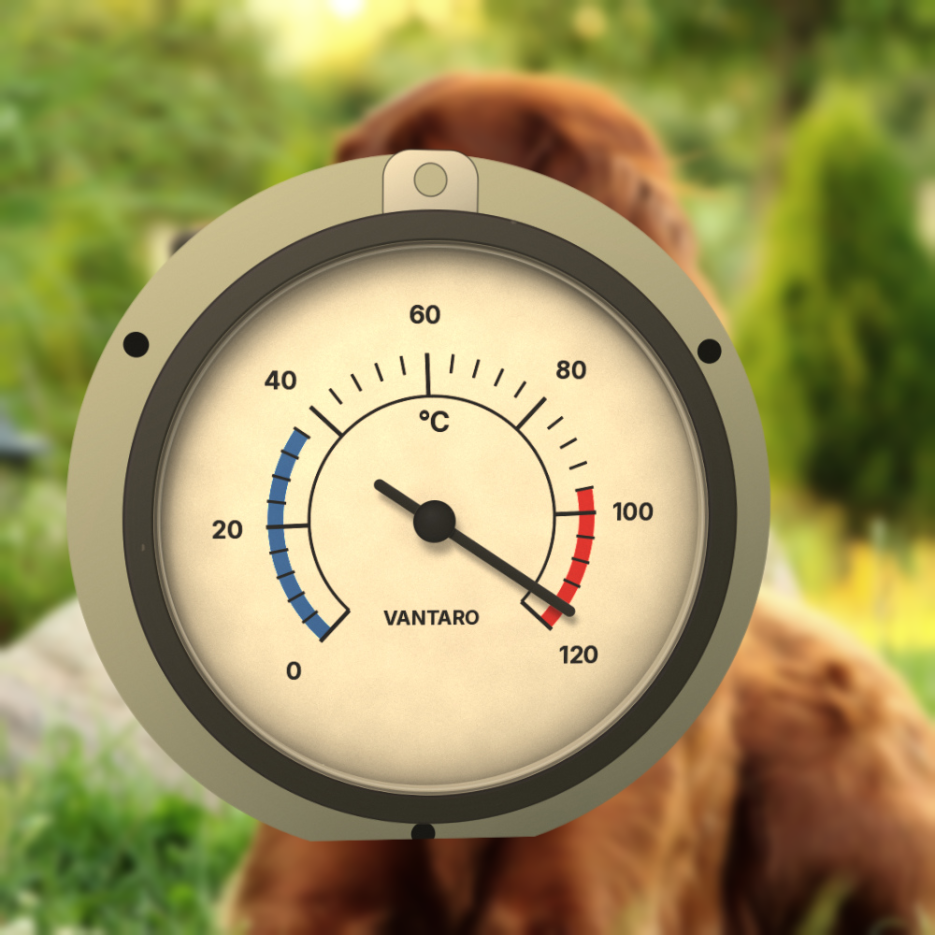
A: 116 °C
